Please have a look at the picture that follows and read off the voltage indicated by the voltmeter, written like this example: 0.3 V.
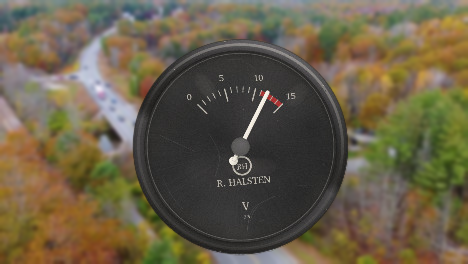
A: 12 V
